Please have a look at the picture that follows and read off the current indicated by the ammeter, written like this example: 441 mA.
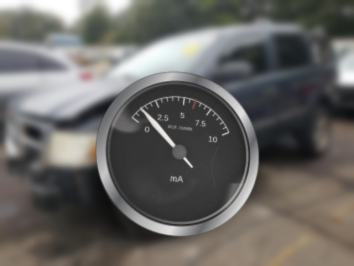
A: 1 mA
